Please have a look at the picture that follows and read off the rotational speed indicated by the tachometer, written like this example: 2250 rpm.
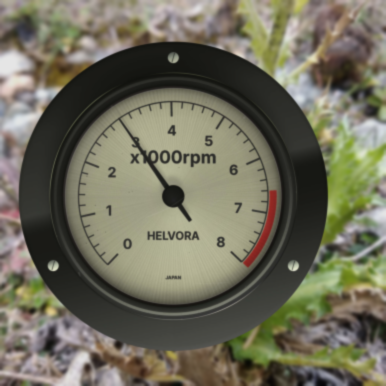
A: 3000 rpm
